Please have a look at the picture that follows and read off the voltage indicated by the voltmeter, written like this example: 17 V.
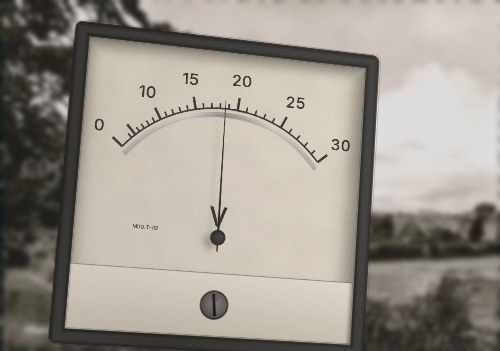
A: 18.5 V
